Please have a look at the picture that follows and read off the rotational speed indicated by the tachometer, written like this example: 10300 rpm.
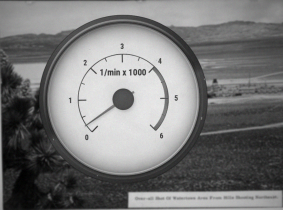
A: 250 rpm
